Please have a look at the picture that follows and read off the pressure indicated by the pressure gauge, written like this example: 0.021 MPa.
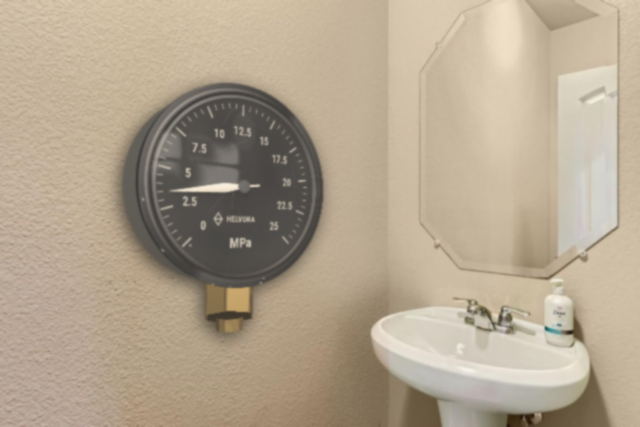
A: 3.5 MPa
